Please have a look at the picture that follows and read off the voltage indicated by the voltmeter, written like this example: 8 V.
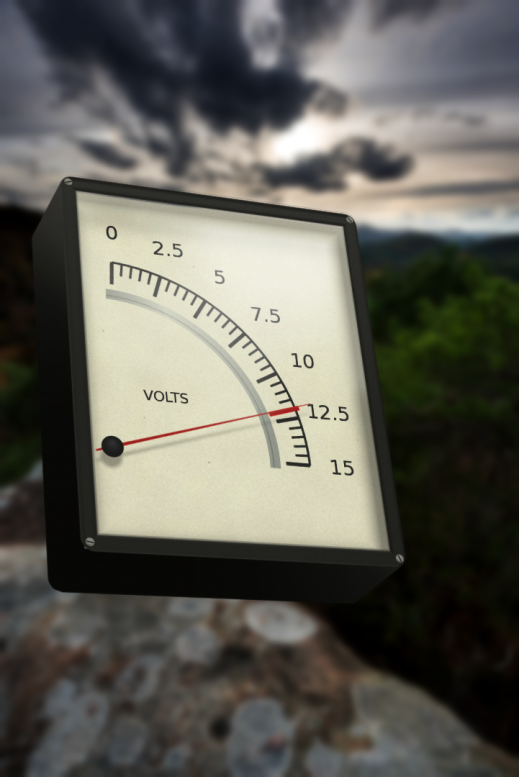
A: 12 V
